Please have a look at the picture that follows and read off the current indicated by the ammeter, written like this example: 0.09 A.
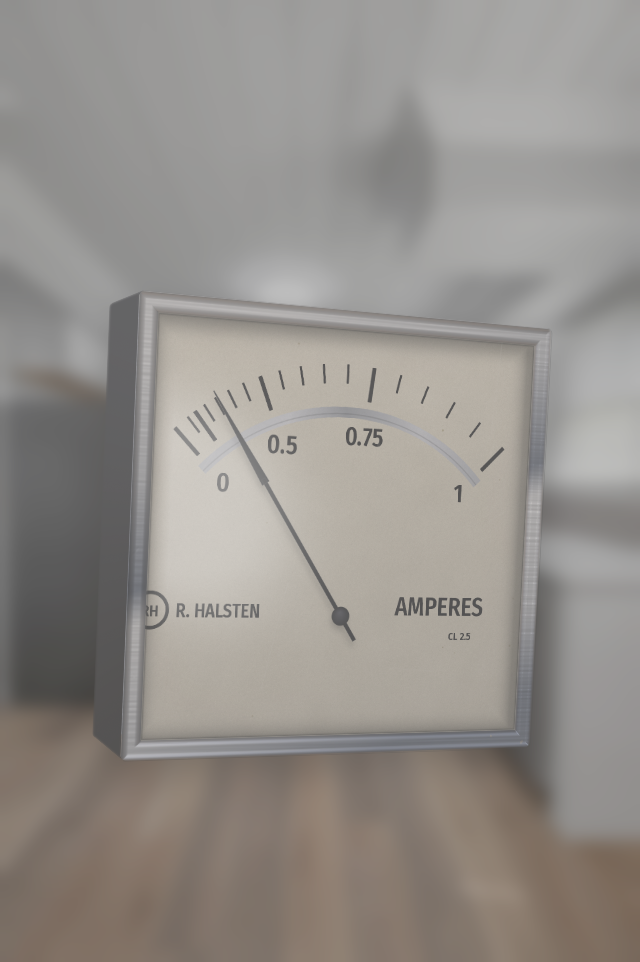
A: 0.35 A
